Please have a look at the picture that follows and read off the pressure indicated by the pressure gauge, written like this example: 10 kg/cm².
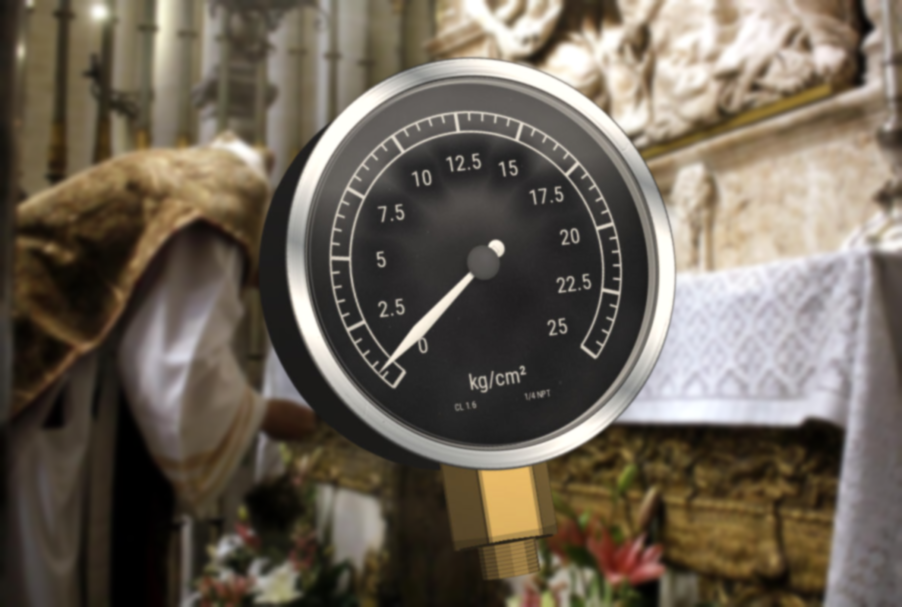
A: 0.75 kg/cm²
